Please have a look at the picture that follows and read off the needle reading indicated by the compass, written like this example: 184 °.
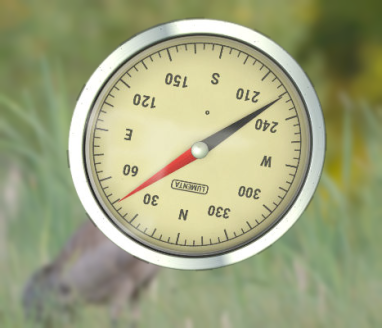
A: 45 °
